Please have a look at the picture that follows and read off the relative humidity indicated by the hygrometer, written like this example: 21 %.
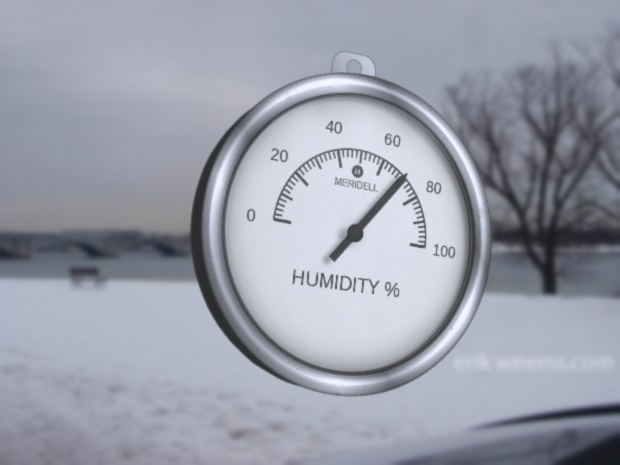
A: 70 %
